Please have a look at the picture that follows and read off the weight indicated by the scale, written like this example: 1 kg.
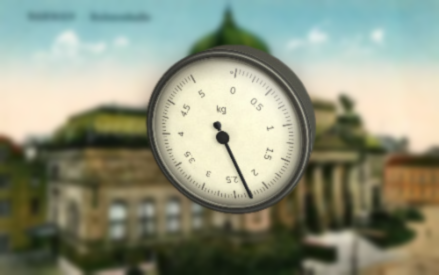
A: 2.25 kg
